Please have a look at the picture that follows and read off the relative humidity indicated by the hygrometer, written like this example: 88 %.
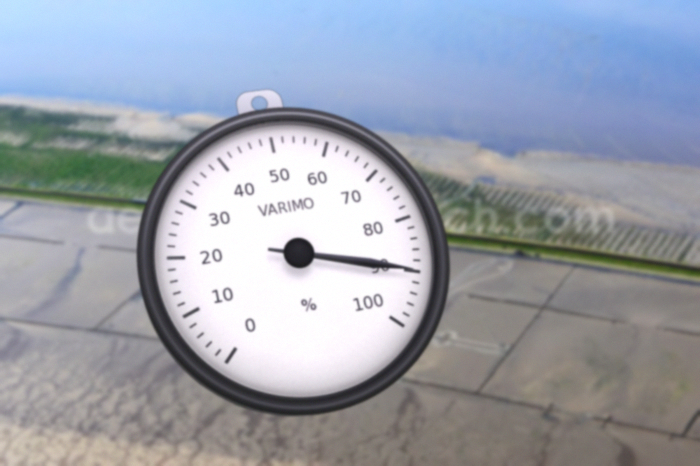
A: 90 %
